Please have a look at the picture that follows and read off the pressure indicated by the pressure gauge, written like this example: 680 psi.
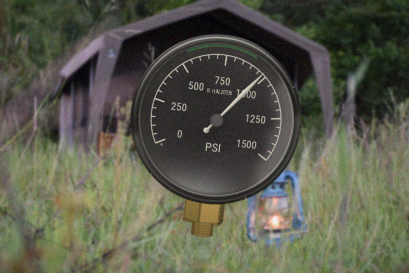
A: 975 psi
